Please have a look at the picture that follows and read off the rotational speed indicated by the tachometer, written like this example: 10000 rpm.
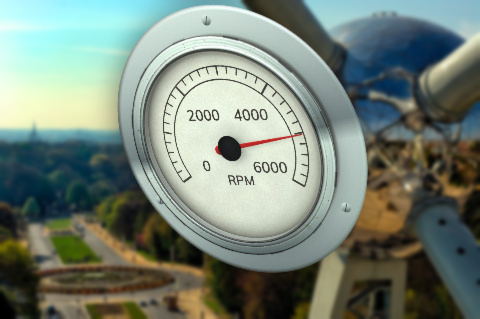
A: 5000 rpm
